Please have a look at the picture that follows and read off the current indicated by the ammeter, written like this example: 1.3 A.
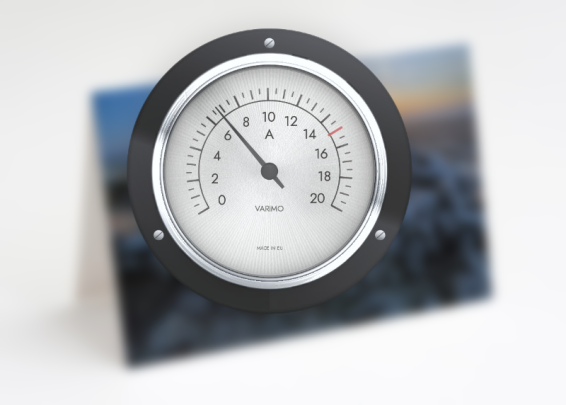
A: 6.75 A
